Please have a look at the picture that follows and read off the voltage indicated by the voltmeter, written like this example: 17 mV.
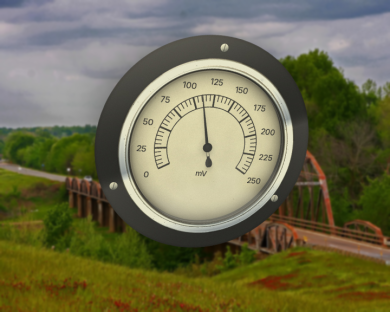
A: 110 mV
